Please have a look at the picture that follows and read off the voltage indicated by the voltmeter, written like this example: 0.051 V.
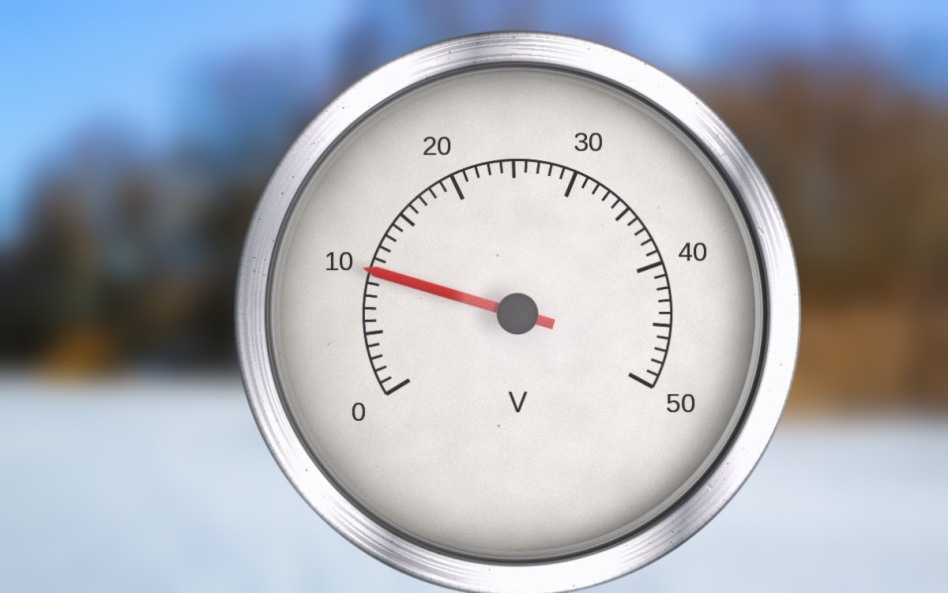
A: 10 V
